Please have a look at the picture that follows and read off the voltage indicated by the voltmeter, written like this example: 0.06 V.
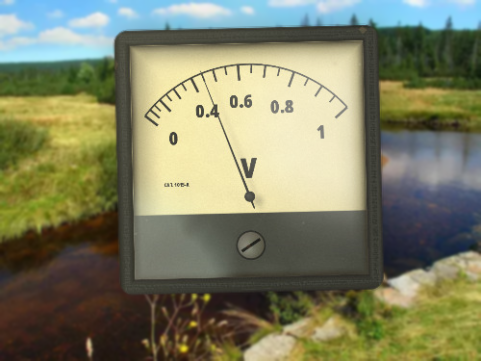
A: 0.45 V
